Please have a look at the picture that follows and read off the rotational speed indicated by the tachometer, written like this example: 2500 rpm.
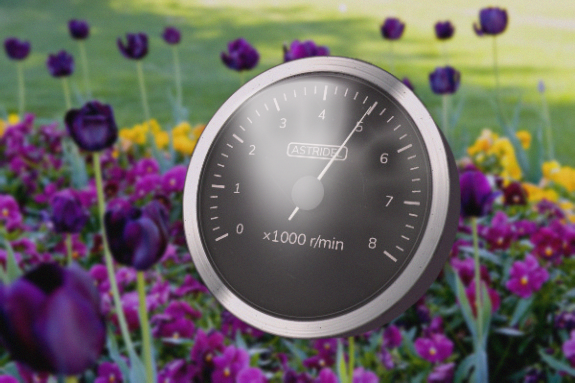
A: 5000 rpm
